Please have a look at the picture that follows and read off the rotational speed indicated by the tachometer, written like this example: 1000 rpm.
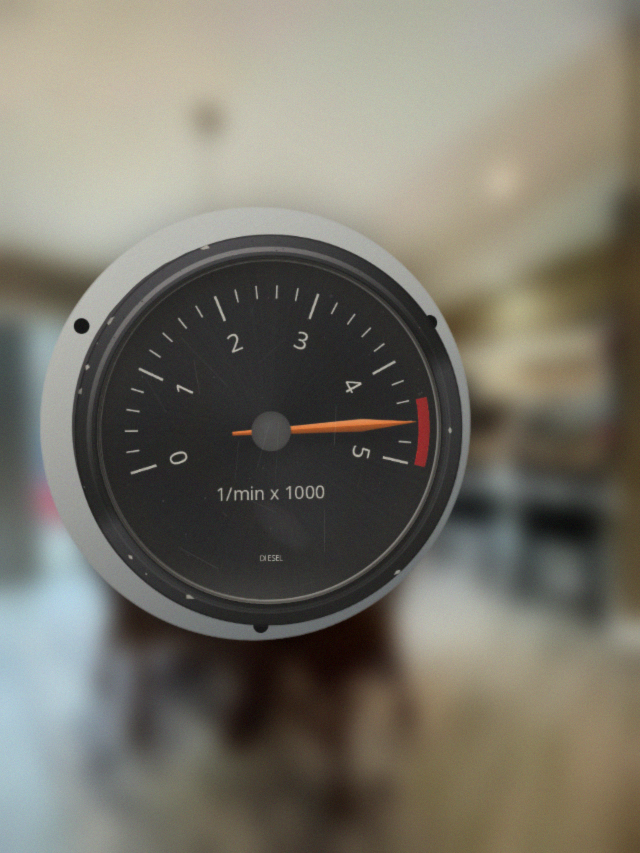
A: 4600 rpm
